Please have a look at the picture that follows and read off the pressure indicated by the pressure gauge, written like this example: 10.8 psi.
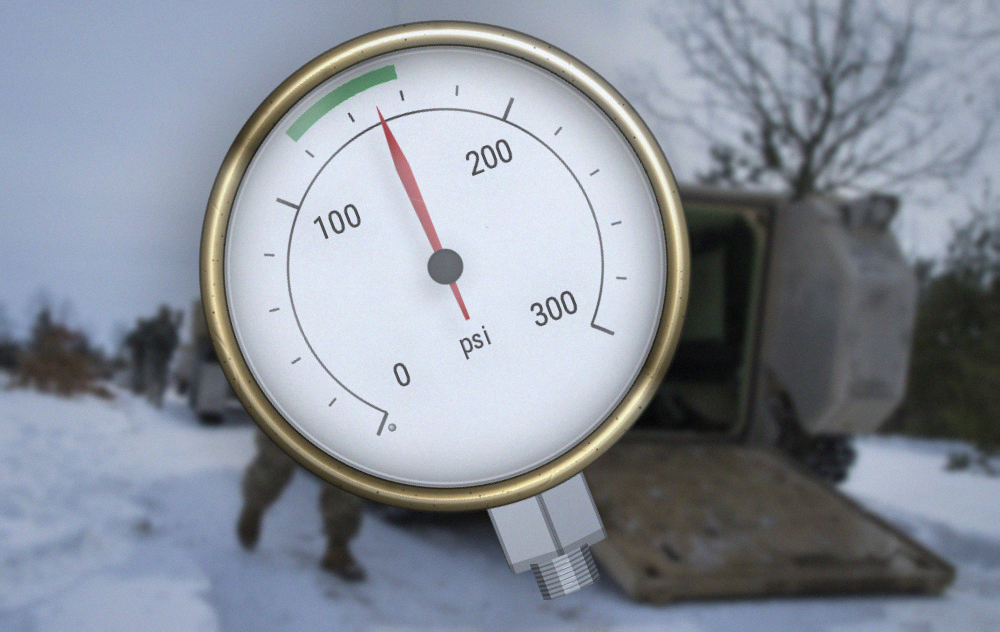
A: 150 psi
